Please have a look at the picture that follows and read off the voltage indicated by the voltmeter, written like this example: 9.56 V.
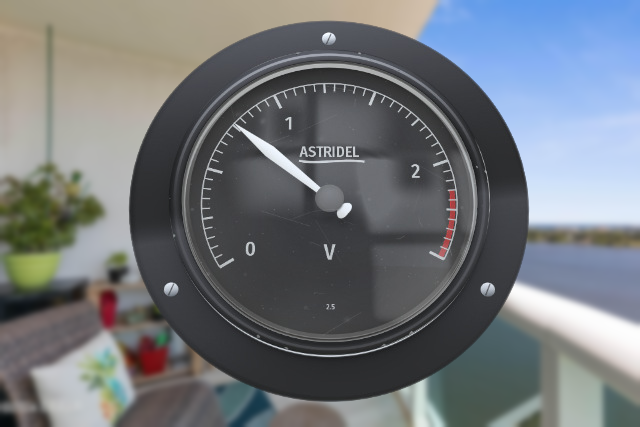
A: 0.75 V
